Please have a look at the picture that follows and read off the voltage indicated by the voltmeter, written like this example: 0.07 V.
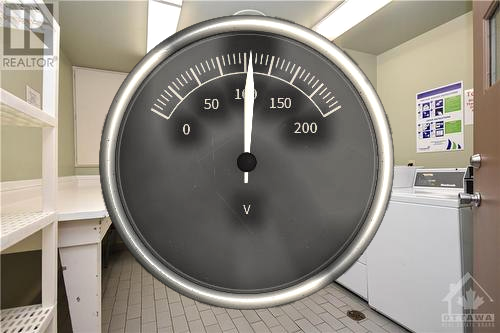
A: 105 V
